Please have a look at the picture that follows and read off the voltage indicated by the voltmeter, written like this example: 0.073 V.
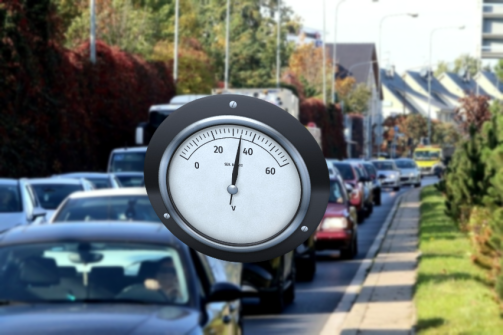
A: 34 V
